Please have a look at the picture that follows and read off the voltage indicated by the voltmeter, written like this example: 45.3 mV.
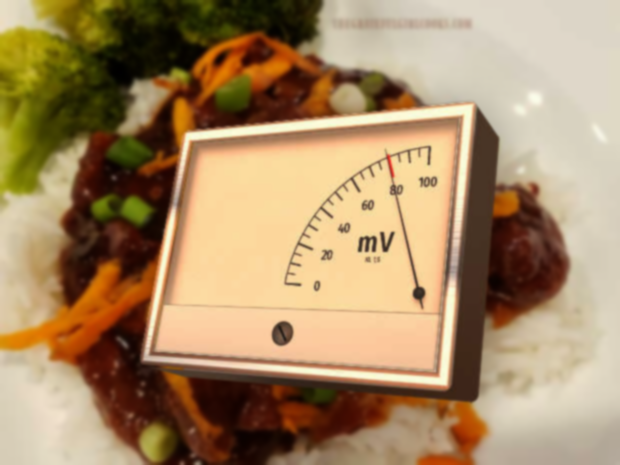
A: 80 mV
